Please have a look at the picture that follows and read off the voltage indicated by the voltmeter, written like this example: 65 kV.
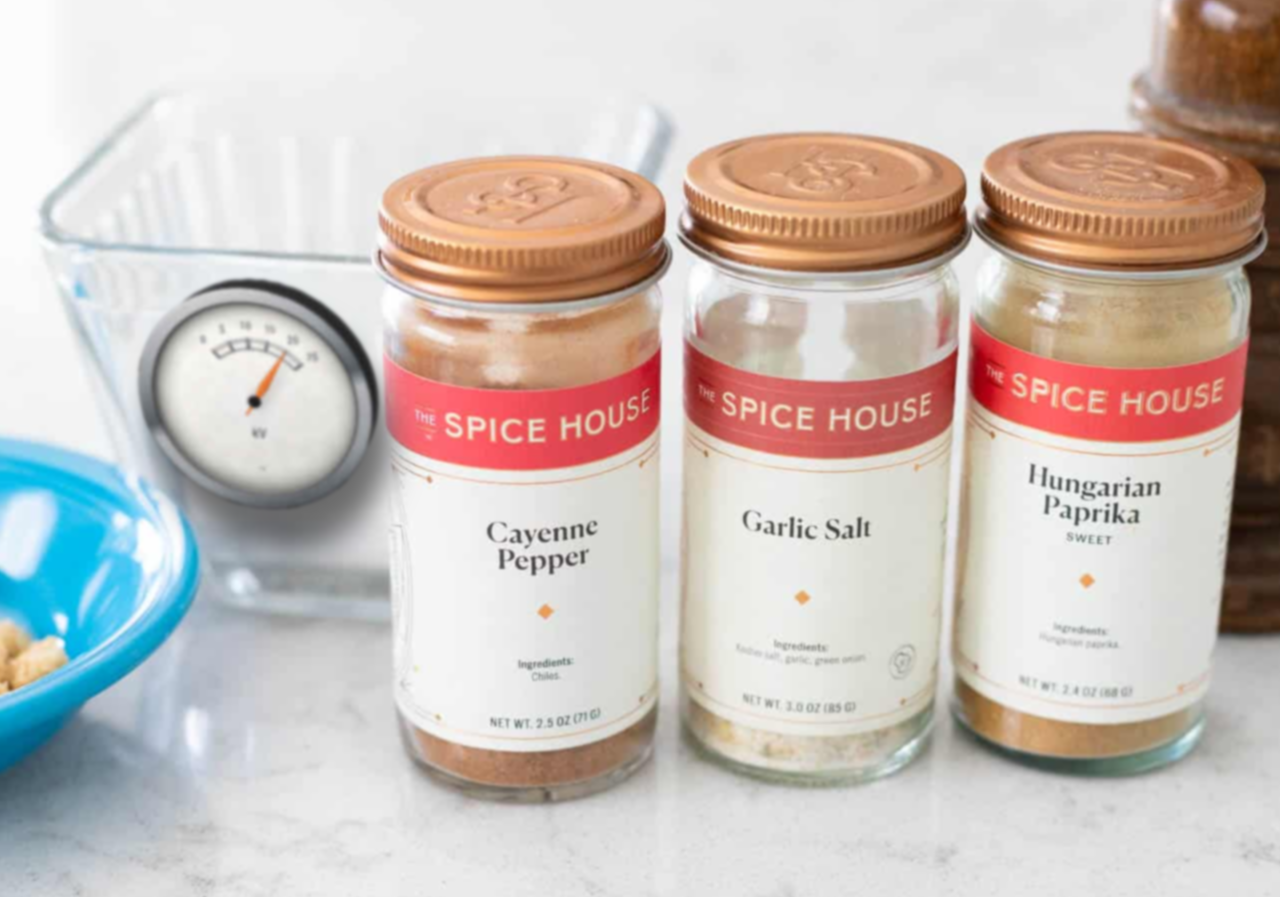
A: 20 kV
